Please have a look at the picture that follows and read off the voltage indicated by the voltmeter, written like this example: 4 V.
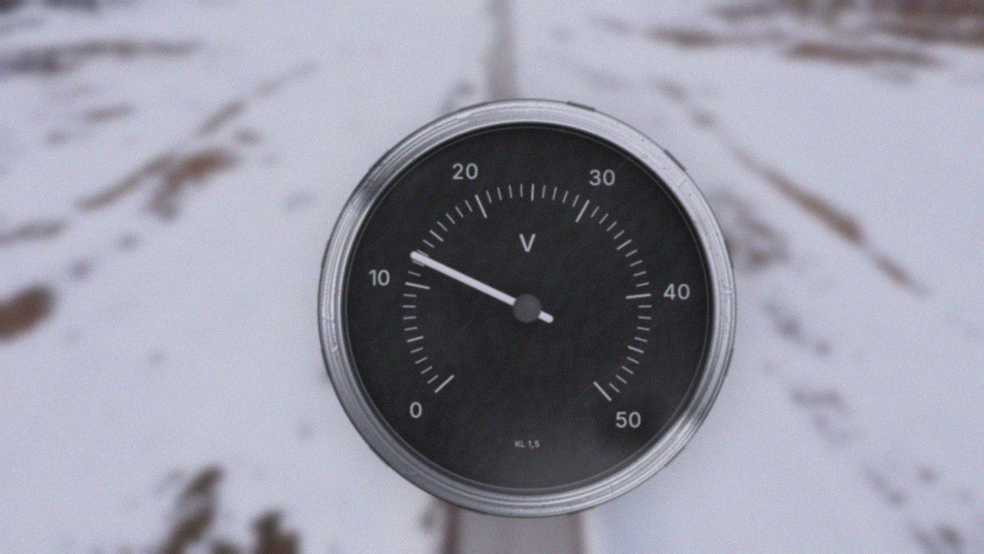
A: 12.5 V
